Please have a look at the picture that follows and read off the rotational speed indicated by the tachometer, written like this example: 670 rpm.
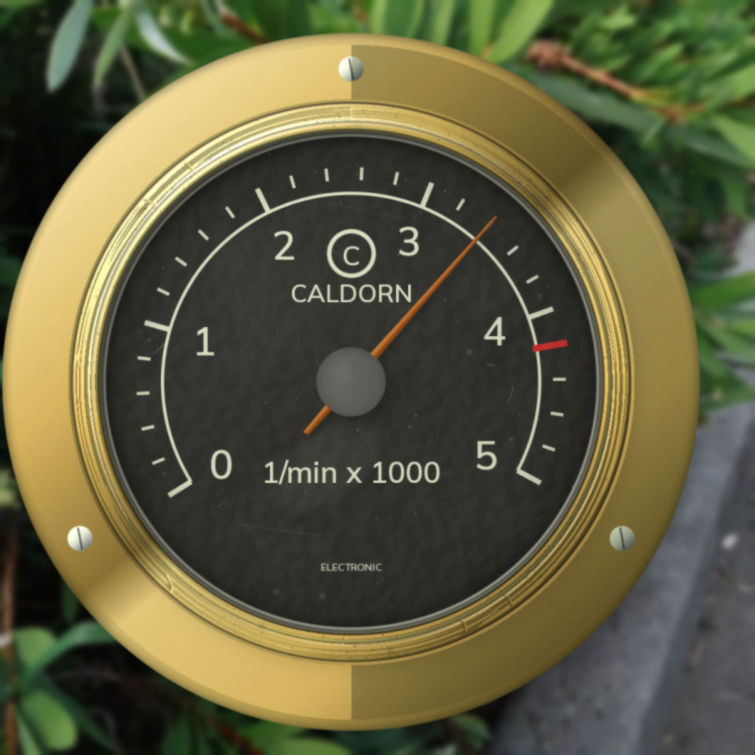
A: 3400 rpm
